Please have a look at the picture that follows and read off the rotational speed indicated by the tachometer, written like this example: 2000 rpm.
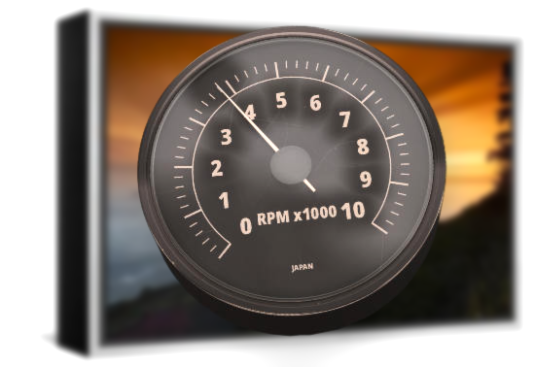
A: 3800 rpm
